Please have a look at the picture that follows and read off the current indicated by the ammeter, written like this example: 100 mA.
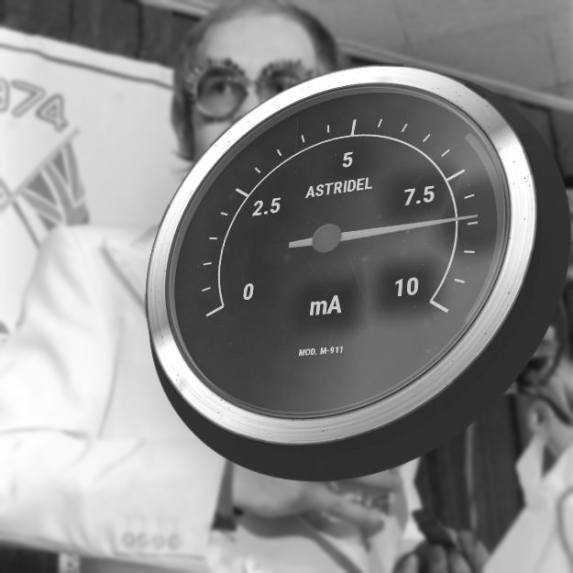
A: 8.5 mA
